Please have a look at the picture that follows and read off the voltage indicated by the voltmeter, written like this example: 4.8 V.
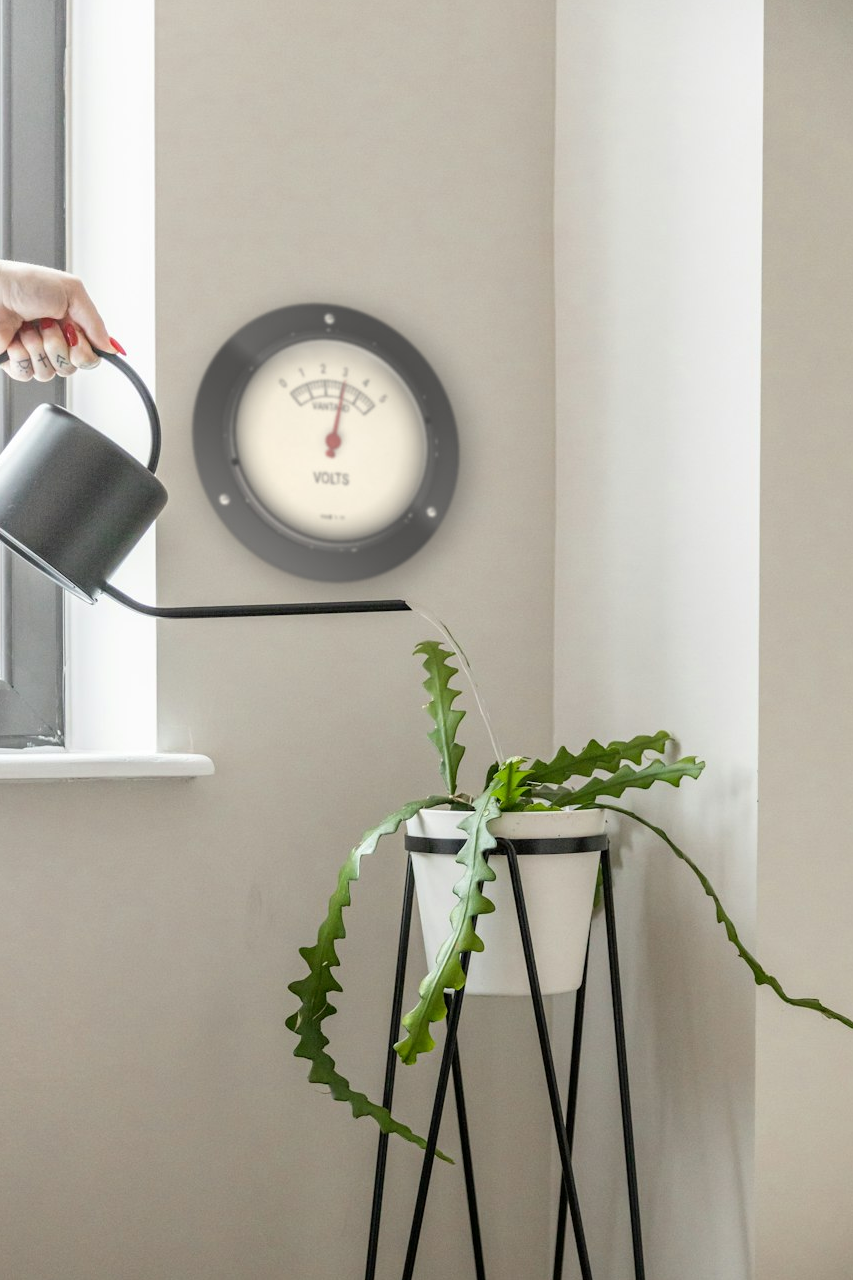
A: 3 V
